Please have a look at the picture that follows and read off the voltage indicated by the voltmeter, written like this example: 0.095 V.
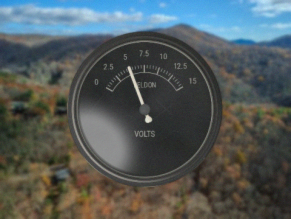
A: 5 V
